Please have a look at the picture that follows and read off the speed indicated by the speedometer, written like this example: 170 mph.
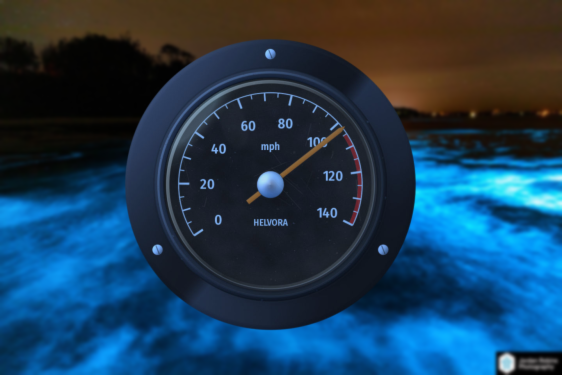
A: 102.5 mph
